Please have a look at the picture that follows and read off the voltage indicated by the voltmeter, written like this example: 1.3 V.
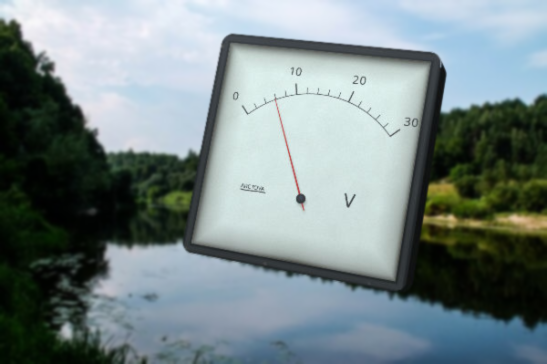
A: 6 V
